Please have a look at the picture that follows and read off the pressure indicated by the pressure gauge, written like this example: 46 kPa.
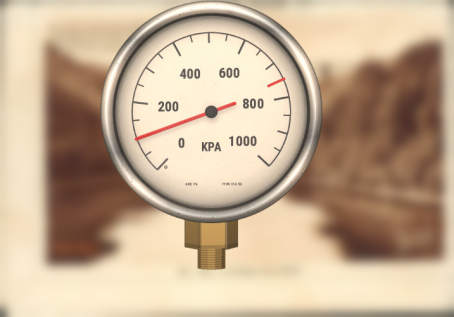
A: 100 kPa
